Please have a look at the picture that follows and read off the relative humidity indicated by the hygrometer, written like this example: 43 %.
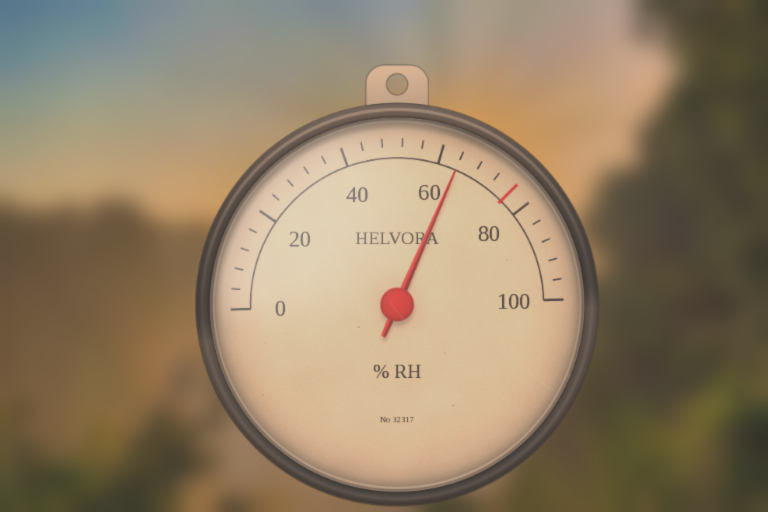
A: 64 %
